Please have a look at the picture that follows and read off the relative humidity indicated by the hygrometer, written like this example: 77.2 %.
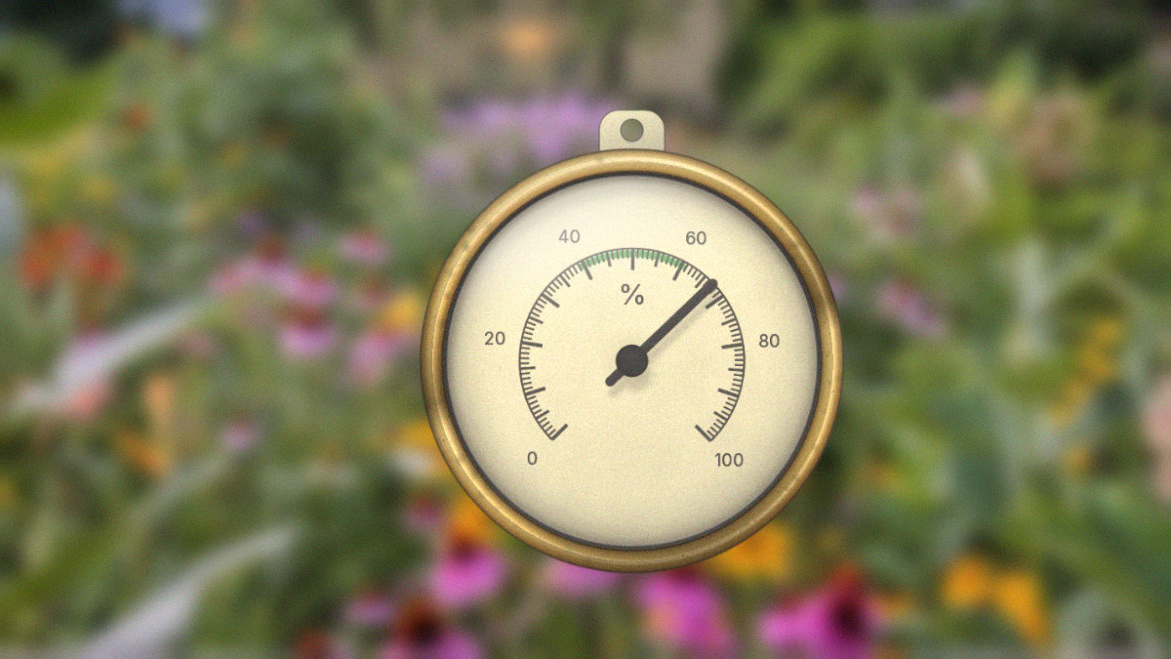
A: 67 %
